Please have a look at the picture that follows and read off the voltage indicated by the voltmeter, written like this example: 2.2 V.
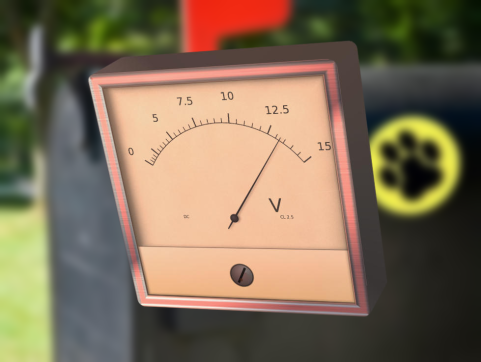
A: 13.25 V
